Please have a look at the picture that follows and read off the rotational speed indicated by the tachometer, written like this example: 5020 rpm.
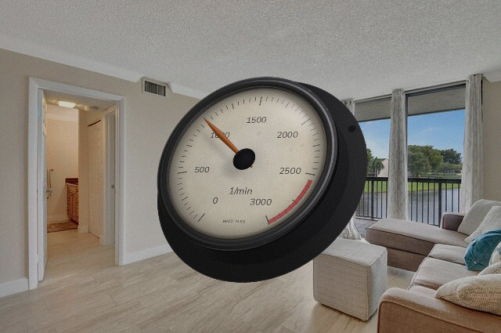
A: 1000 rpm
